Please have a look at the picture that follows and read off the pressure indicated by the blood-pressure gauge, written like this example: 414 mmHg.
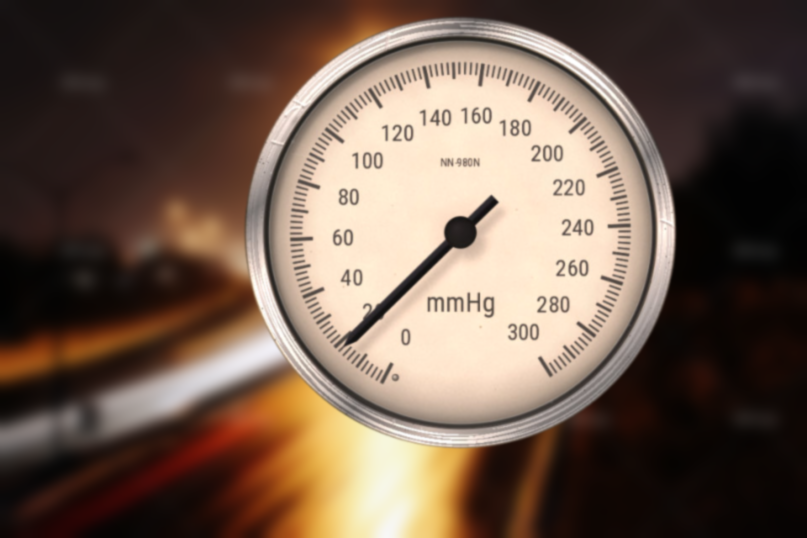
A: 18 mmHg
